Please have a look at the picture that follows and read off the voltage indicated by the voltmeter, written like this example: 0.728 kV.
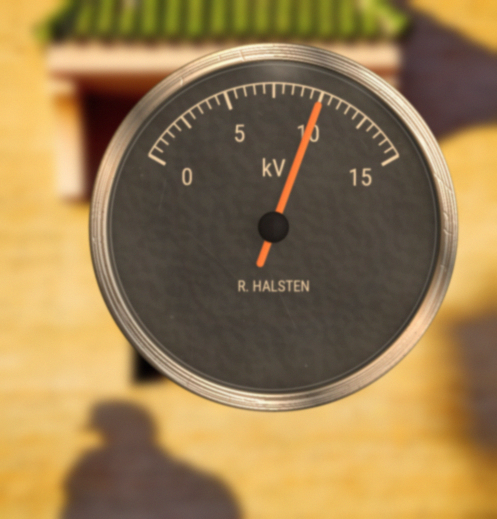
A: 10 kV
